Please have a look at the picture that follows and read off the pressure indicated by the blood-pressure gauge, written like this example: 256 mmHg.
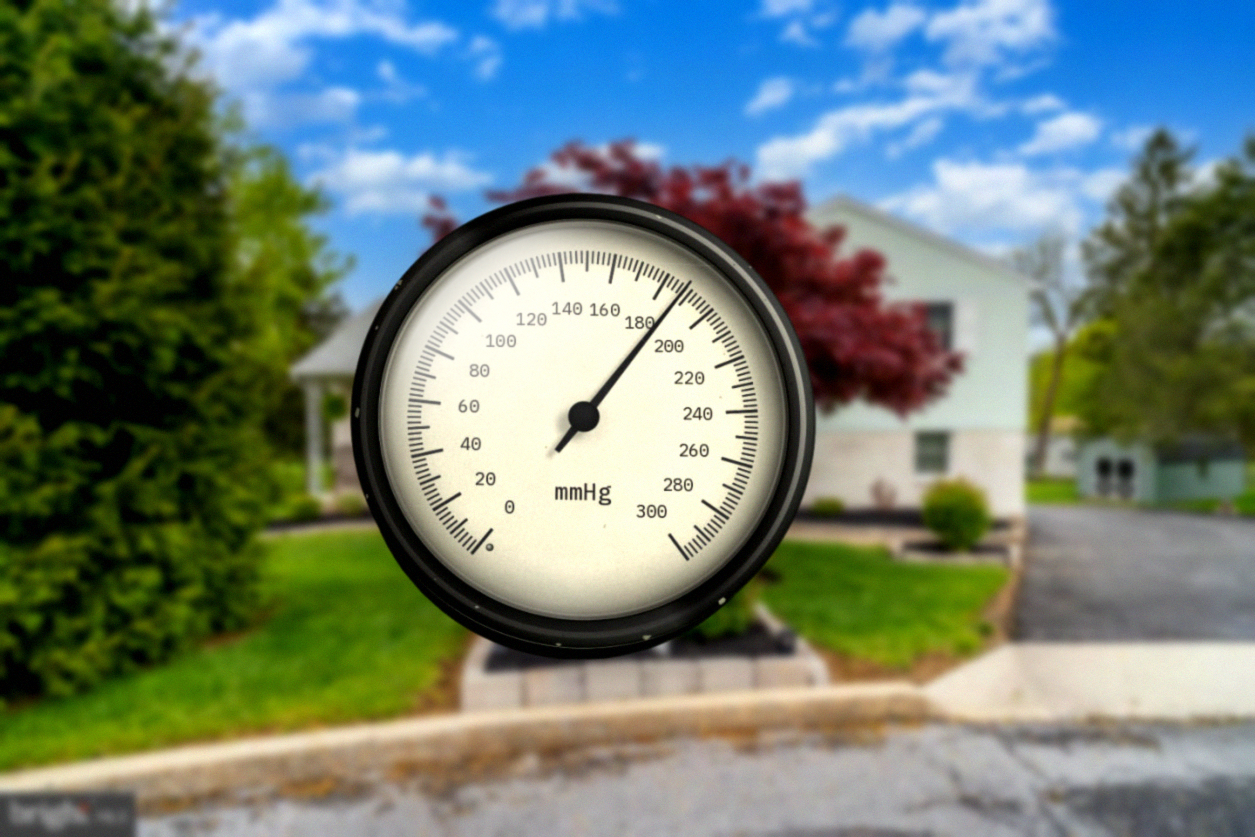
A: 188 mmHg
